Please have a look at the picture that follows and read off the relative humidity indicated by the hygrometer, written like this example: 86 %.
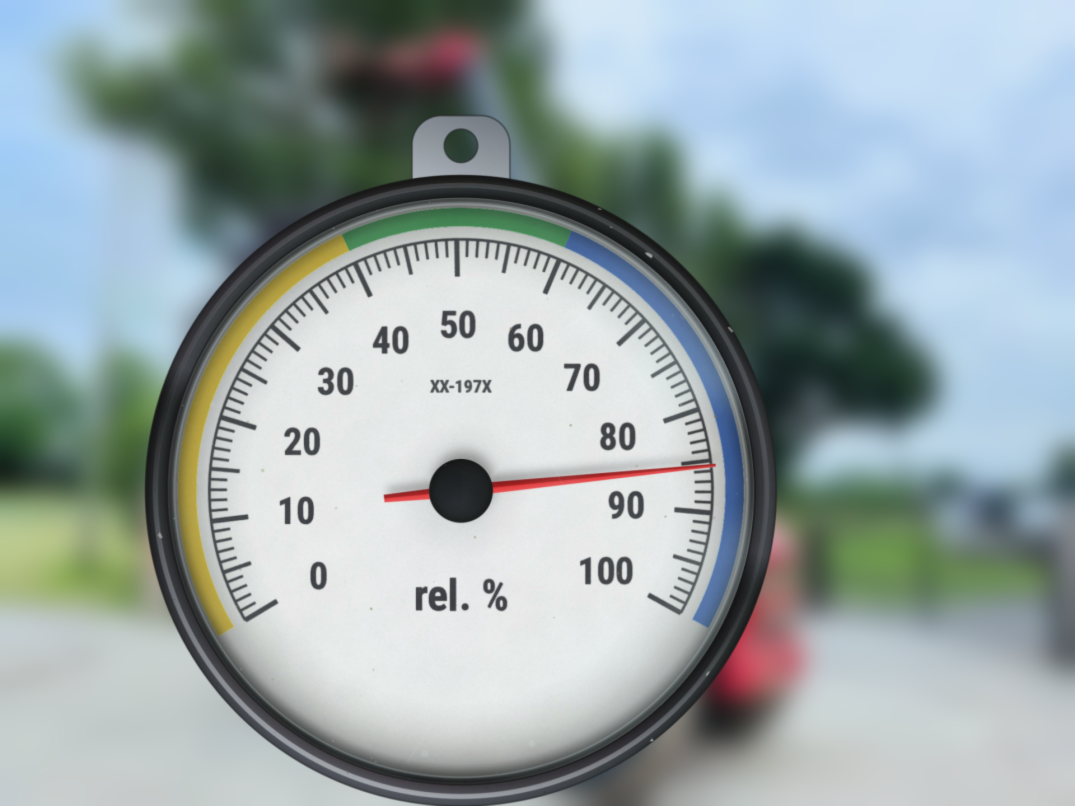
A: 85.5 %
